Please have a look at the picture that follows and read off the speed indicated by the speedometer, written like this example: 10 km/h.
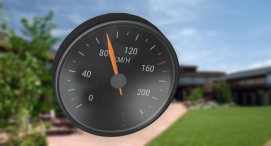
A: 90 km/h
